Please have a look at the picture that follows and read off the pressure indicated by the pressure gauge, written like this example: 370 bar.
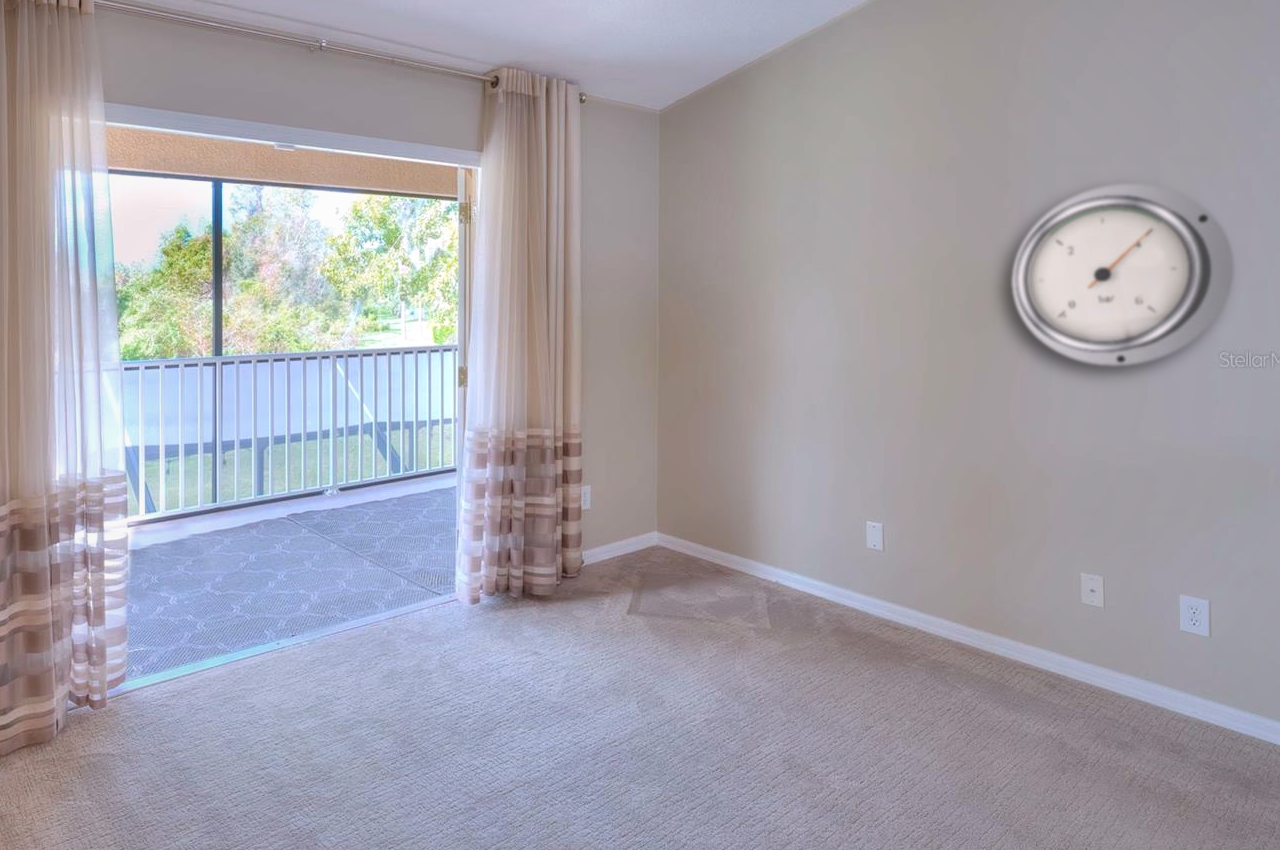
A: 4 bar
